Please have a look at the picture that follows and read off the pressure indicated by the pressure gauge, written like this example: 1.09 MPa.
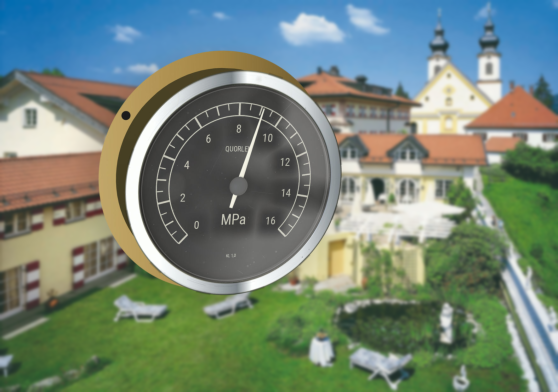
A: 9 MPa
